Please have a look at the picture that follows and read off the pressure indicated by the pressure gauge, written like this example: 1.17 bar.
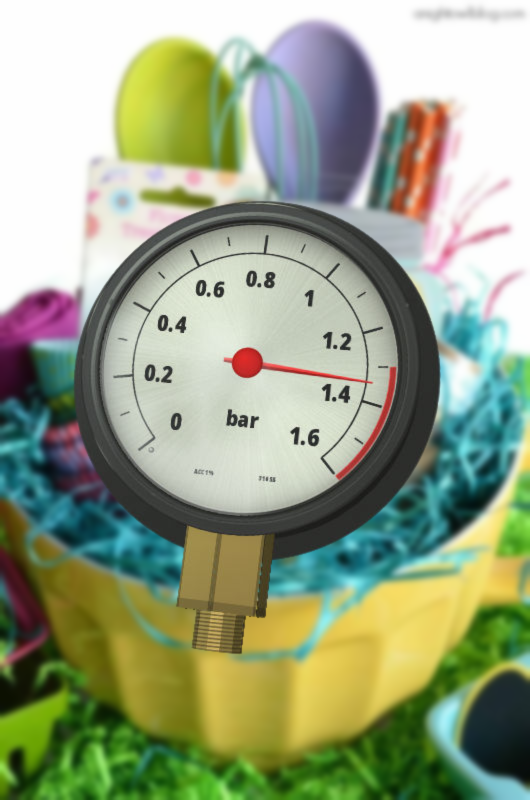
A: 1.35 bar
